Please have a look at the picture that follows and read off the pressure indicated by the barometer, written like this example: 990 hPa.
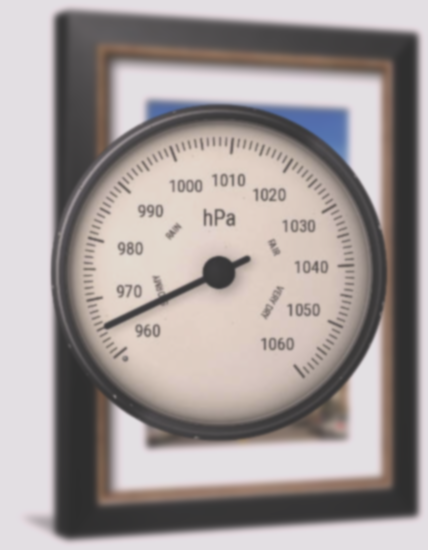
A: 965 hPa
